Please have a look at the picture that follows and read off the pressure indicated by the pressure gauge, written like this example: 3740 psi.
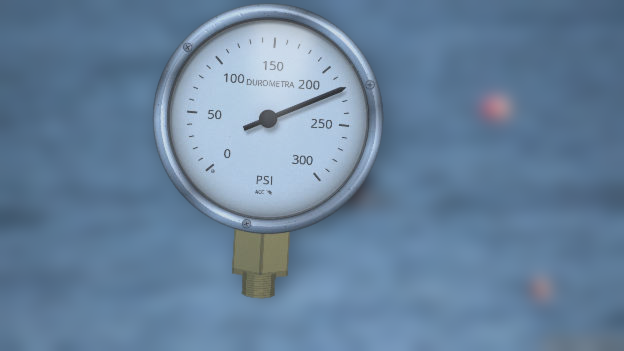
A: 220 psi
